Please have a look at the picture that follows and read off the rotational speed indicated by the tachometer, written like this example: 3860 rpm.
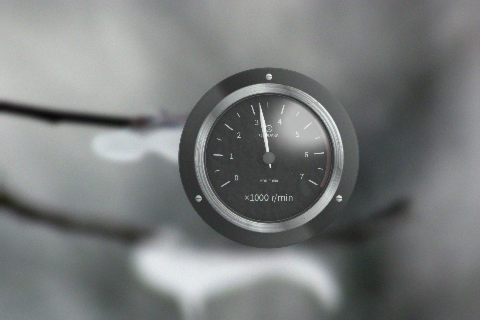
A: 3250 rpm
